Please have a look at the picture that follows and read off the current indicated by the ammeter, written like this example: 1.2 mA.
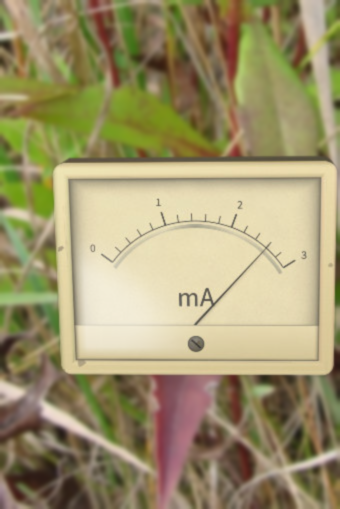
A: 2.6 mA
